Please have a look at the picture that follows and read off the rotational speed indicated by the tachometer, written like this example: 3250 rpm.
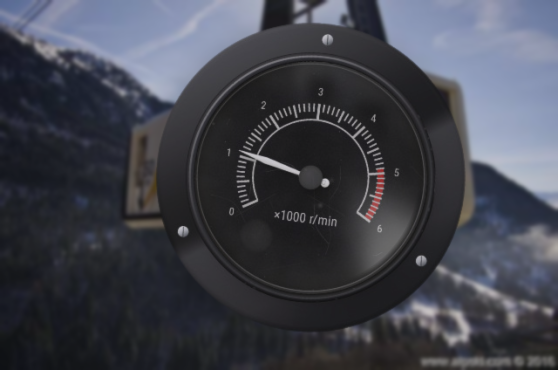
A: 1100 rpm
